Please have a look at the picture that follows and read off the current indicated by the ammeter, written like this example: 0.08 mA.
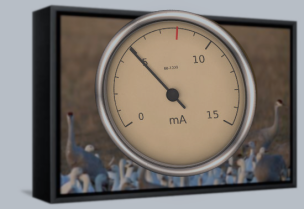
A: 5 mA
